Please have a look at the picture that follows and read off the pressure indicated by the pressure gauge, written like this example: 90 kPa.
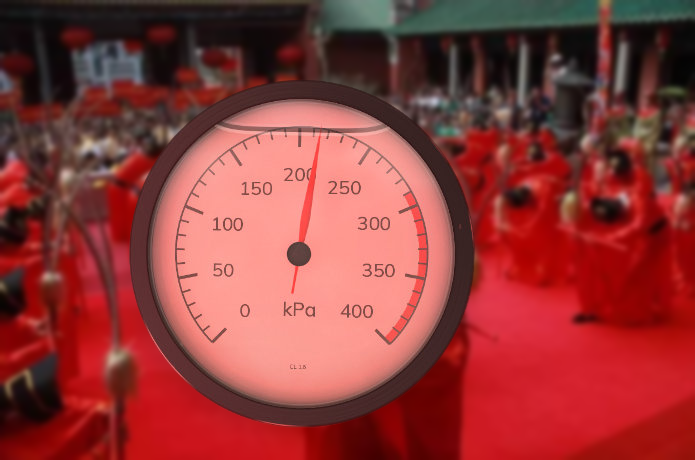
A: 215 kPa
